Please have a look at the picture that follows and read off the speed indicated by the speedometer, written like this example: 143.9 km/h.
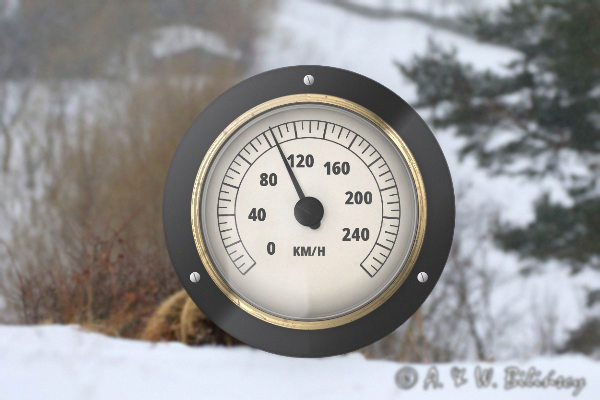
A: 105 km/h
